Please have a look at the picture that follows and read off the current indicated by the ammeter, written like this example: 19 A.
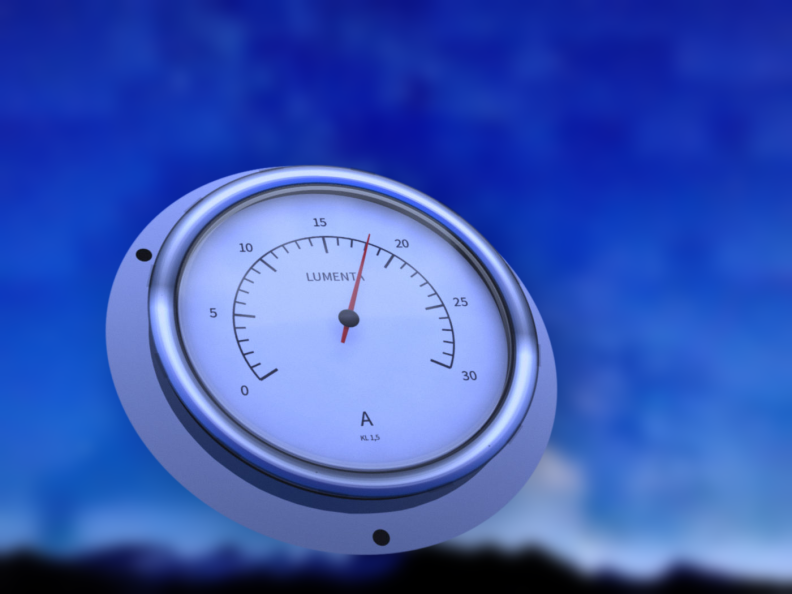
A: 18 A
